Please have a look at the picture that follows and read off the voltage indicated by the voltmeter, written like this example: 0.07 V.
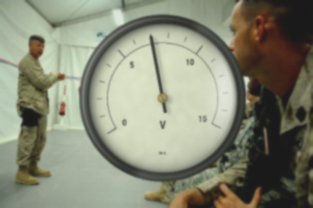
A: 7 V
